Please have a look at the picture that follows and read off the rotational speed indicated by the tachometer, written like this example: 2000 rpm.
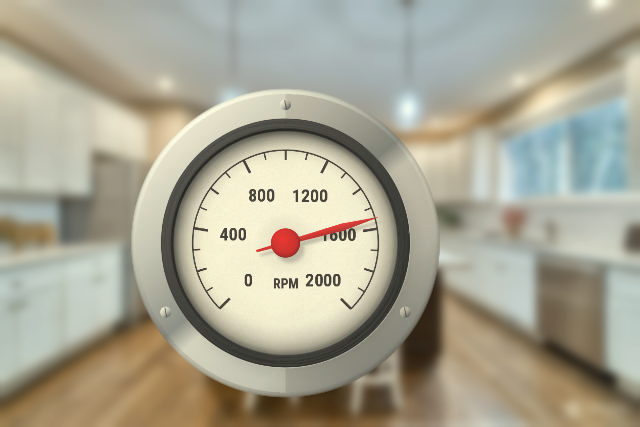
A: 1550 rpm
